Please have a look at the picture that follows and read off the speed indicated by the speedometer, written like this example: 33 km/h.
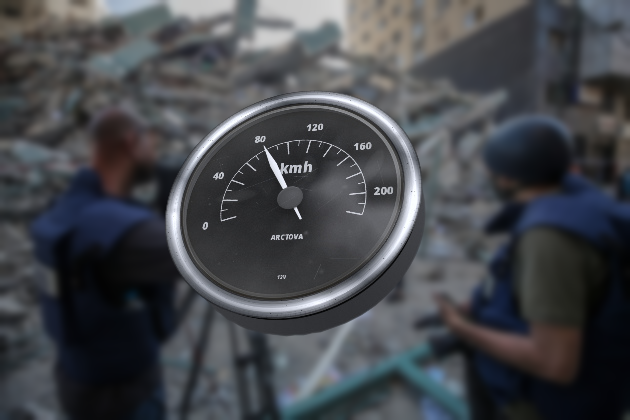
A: 80 km/h
